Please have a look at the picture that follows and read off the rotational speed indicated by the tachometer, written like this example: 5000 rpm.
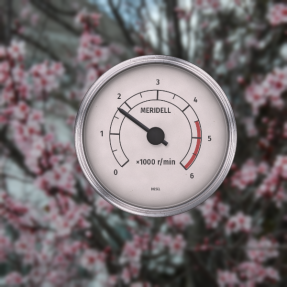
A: 1750 rpm
